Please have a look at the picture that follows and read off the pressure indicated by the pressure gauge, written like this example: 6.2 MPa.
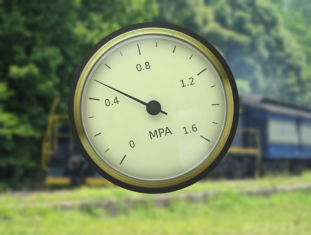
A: 0.5 MPa
